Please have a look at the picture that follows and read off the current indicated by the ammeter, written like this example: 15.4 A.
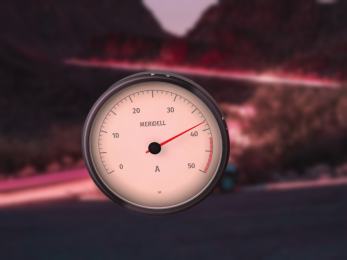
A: 38 A
